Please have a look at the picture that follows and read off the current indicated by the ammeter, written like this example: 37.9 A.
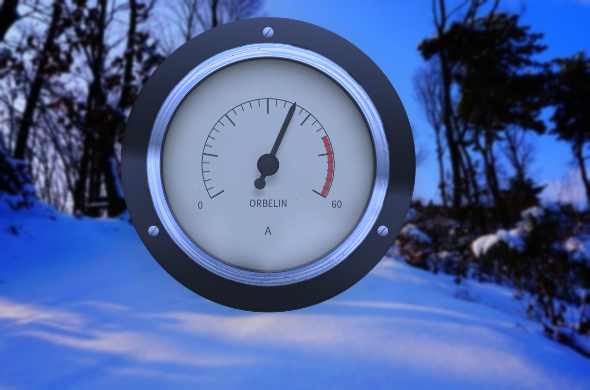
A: 36 A
